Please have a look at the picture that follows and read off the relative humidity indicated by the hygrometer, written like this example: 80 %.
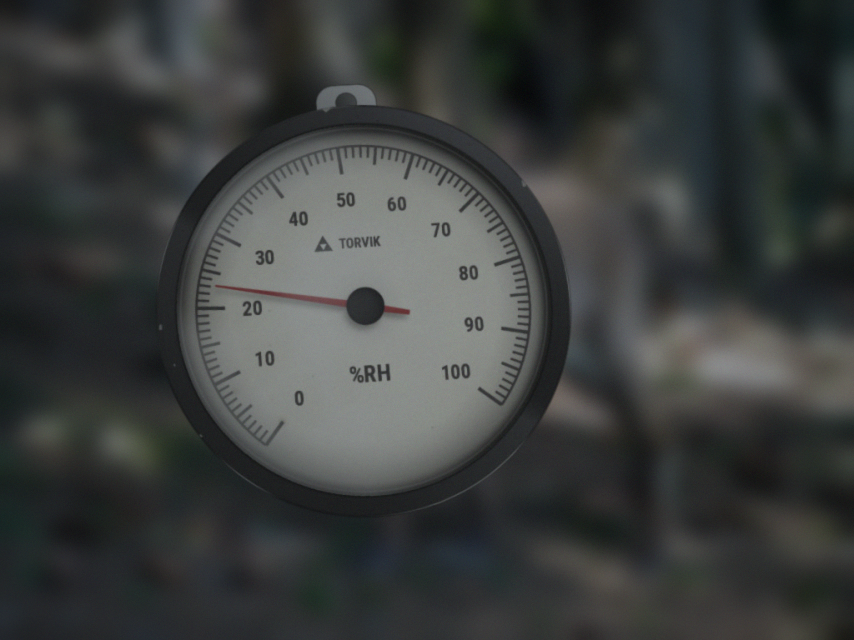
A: 23 %
